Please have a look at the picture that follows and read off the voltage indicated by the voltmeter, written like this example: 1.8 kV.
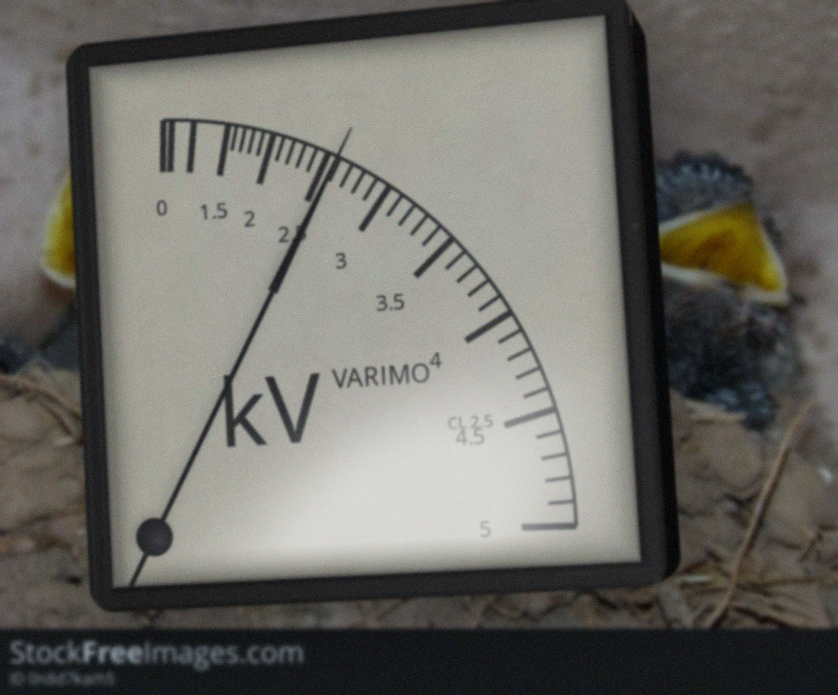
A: 2.6 kV
